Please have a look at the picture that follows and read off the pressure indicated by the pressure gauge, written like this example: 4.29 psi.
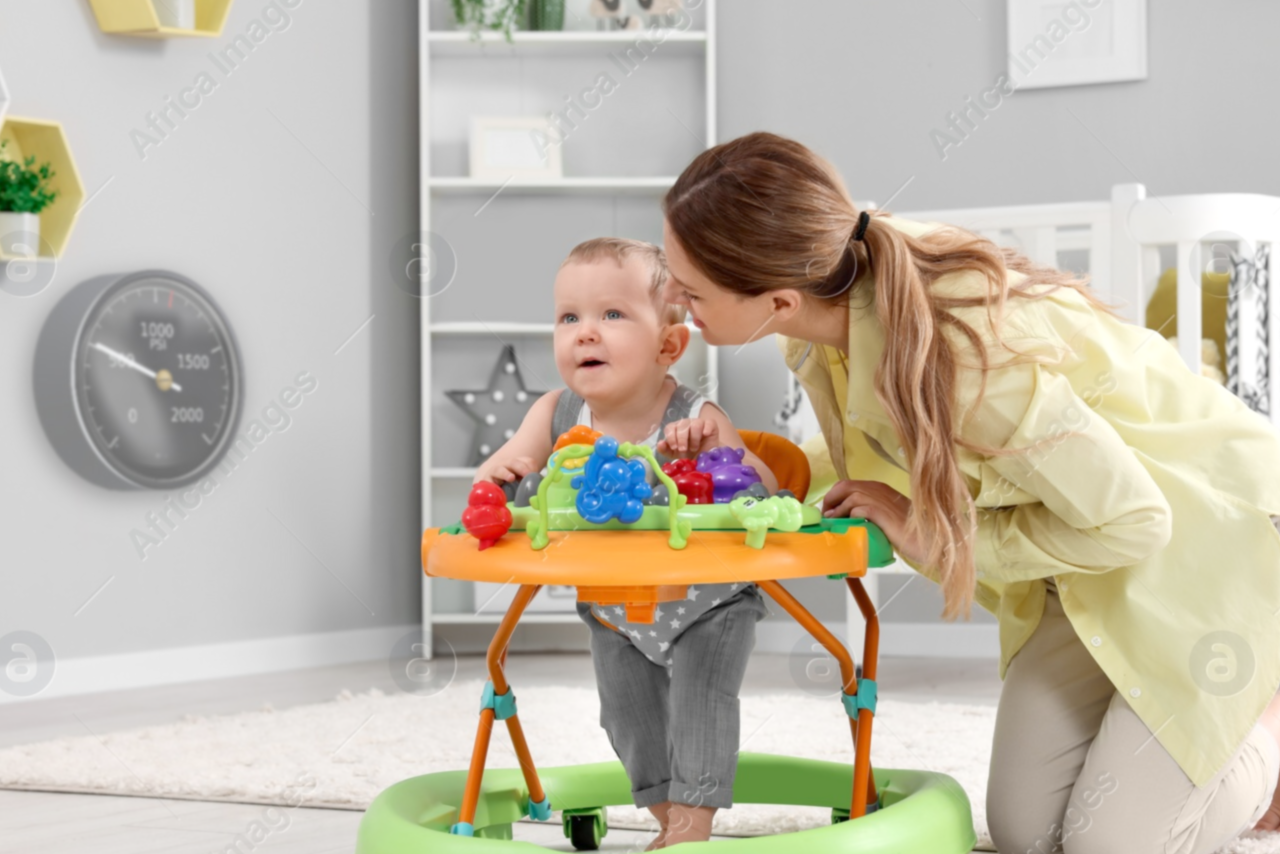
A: 500 psi
